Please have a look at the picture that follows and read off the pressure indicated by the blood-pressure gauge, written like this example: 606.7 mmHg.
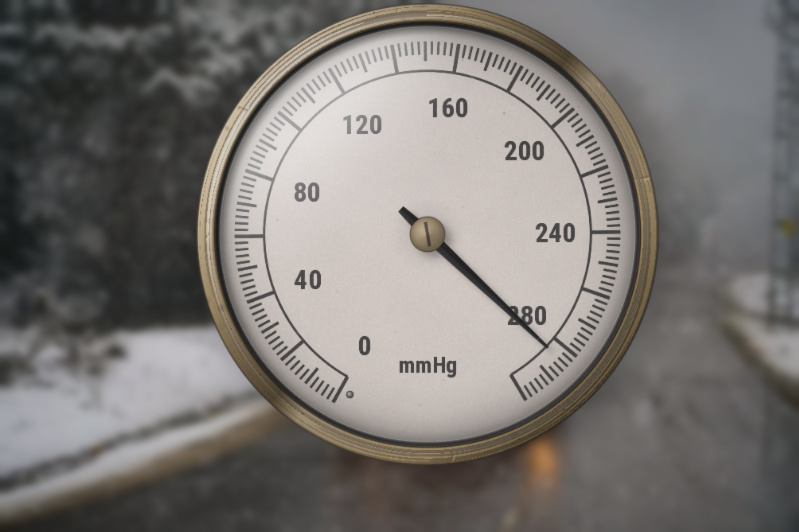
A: 284 mmHg
